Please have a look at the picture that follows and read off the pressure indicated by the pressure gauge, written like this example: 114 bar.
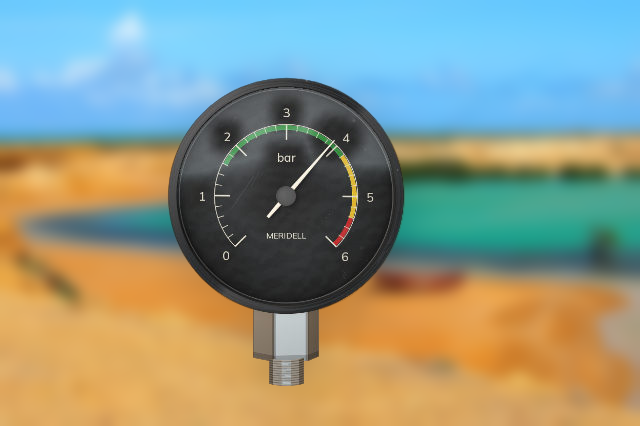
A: 3.9 bar
